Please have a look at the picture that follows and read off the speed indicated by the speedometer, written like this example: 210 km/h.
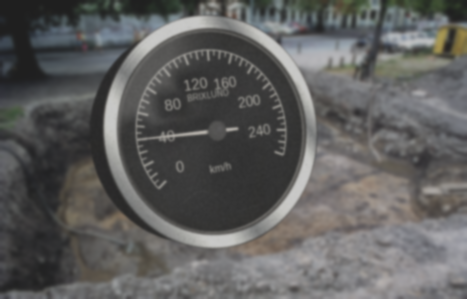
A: 40 km/h
